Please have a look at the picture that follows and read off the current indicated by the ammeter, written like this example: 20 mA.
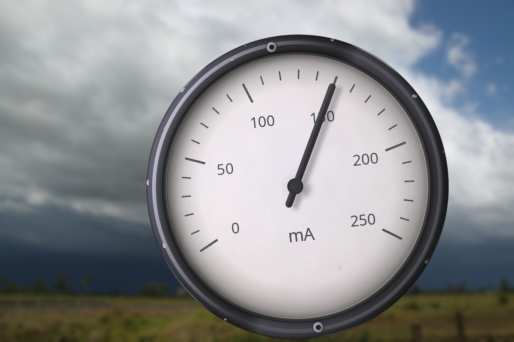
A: 150 mA
